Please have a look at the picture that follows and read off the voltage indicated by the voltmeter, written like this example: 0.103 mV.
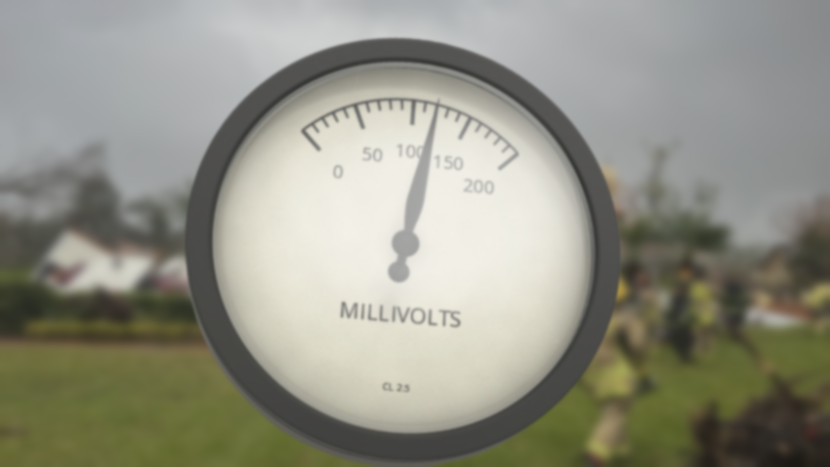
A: 120 mV
